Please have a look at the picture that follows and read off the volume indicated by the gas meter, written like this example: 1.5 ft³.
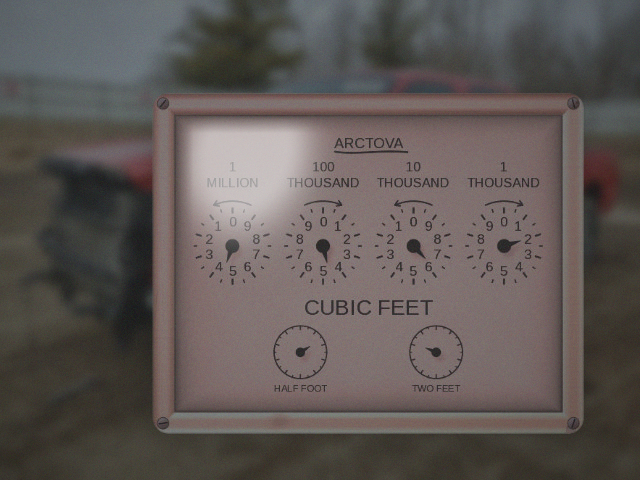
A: 446200 ft³
